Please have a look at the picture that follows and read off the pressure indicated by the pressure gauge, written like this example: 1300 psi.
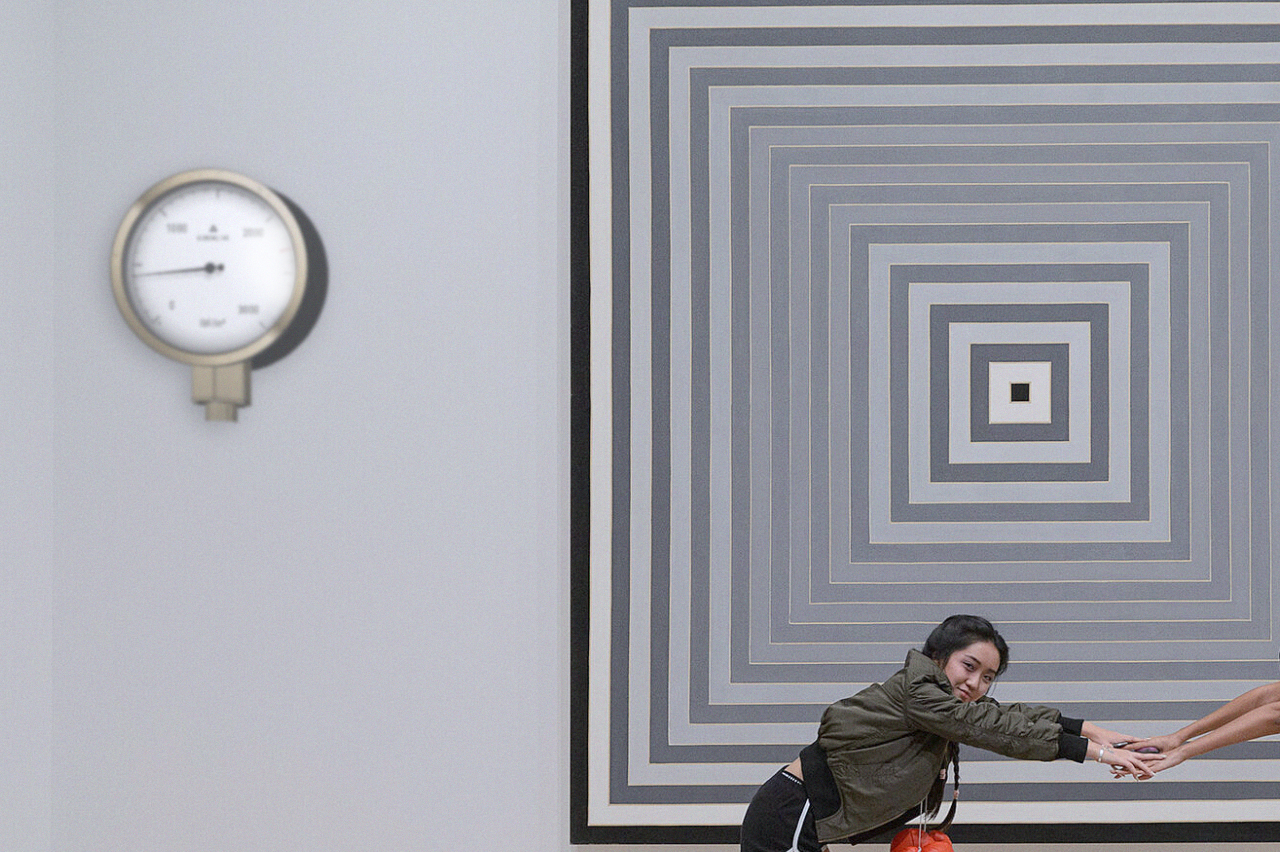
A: 400 psi
